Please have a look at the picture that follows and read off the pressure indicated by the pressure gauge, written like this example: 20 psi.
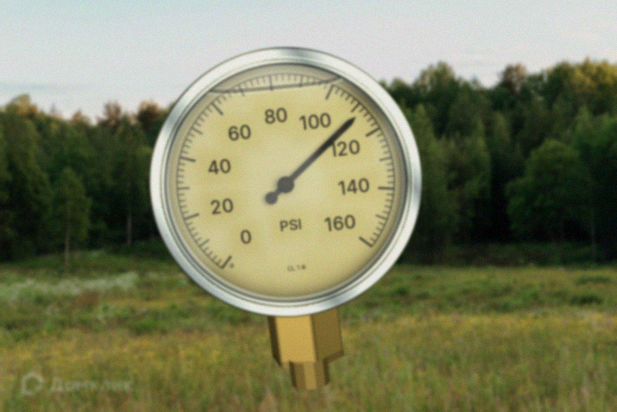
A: 112 psi
